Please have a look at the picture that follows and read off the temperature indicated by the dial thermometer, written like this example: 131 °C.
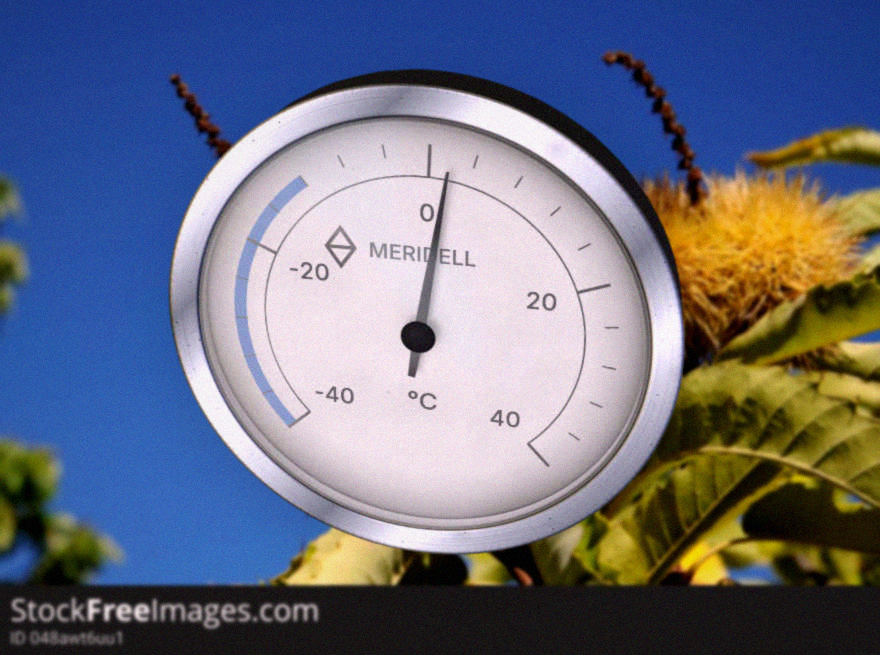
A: 2 °C
